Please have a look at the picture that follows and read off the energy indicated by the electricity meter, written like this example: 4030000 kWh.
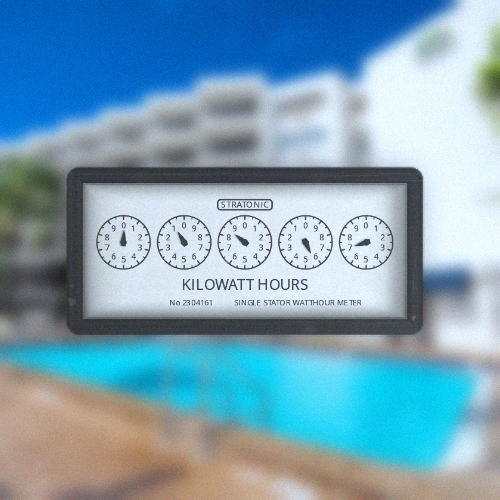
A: 857 kWh
